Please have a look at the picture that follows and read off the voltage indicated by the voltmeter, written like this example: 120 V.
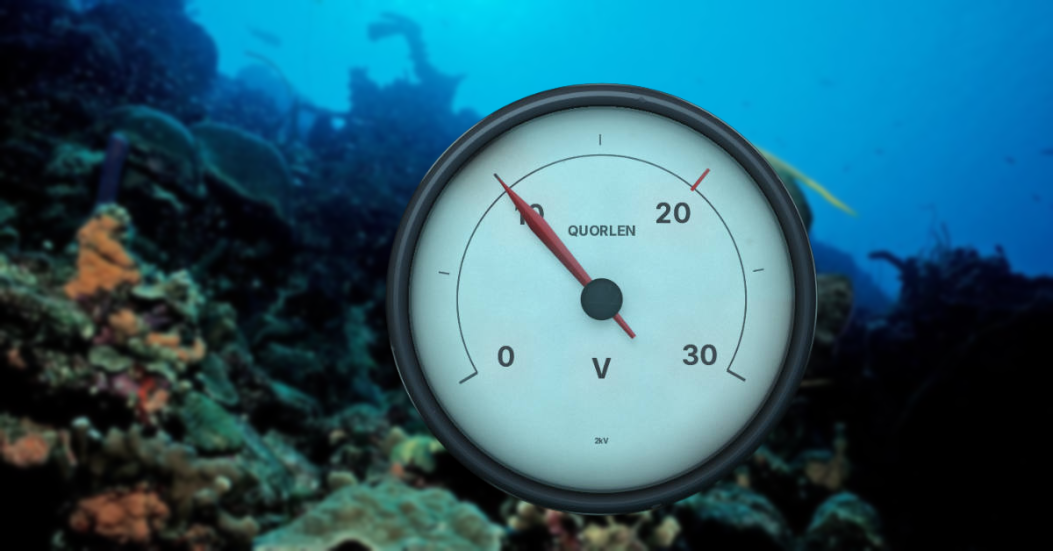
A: 10 V
